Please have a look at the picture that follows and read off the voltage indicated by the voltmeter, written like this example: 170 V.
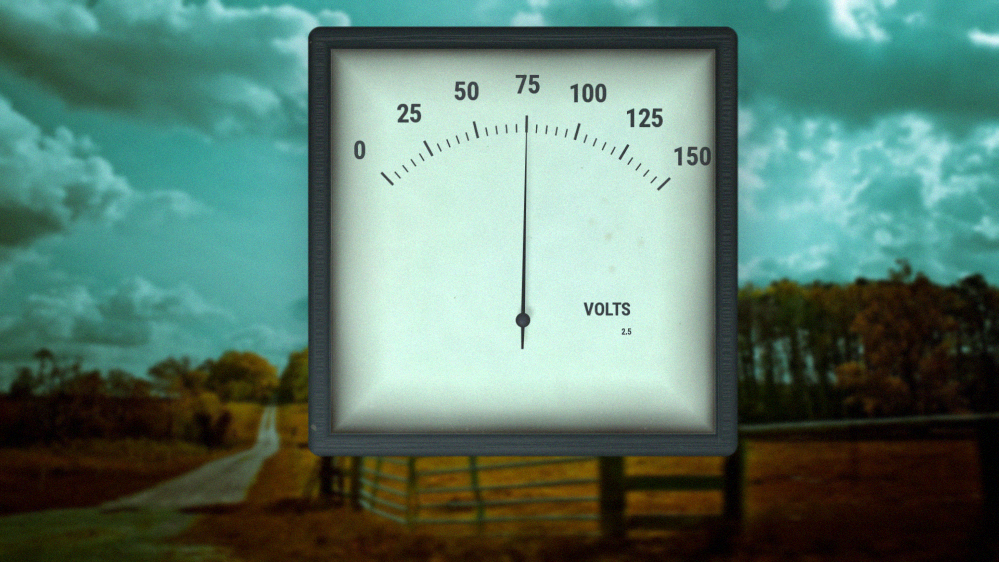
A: 75 V
